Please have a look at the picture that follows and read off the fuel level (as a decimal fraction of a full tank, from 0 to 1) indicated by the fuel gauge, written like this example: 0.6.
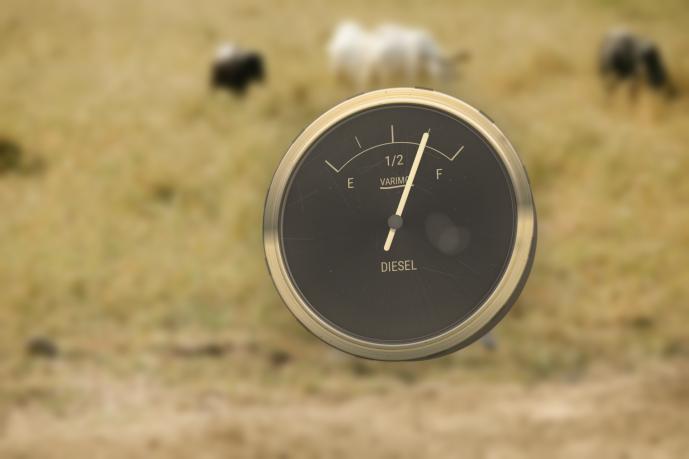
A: 0.75
